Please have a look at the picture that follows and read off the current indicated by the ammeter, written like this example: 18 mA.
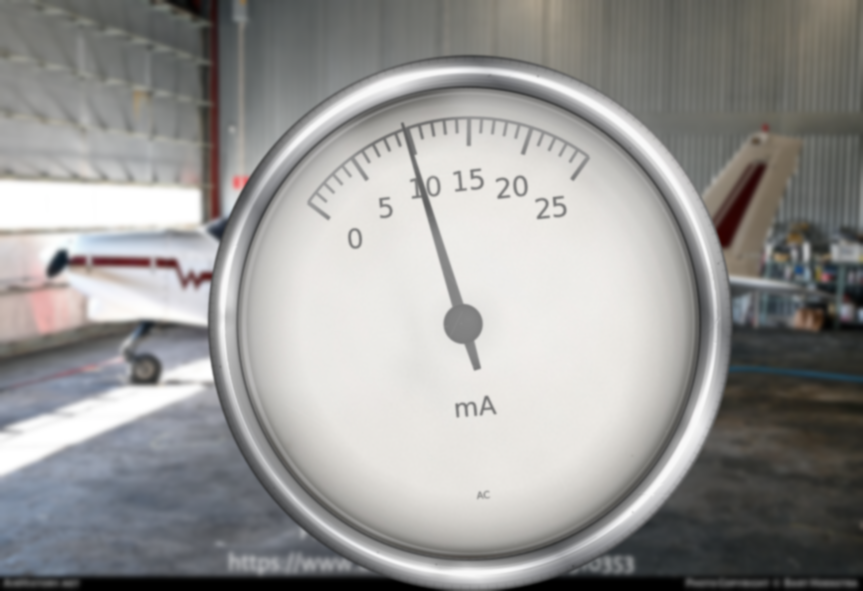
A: 10 mA
